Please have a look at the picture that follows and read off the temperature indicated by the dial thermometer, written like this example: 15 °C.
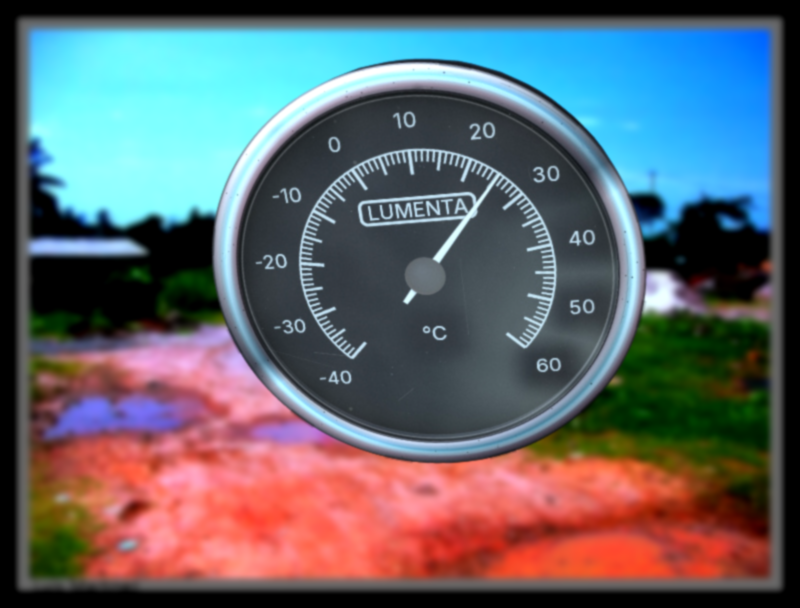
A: 25 °C
